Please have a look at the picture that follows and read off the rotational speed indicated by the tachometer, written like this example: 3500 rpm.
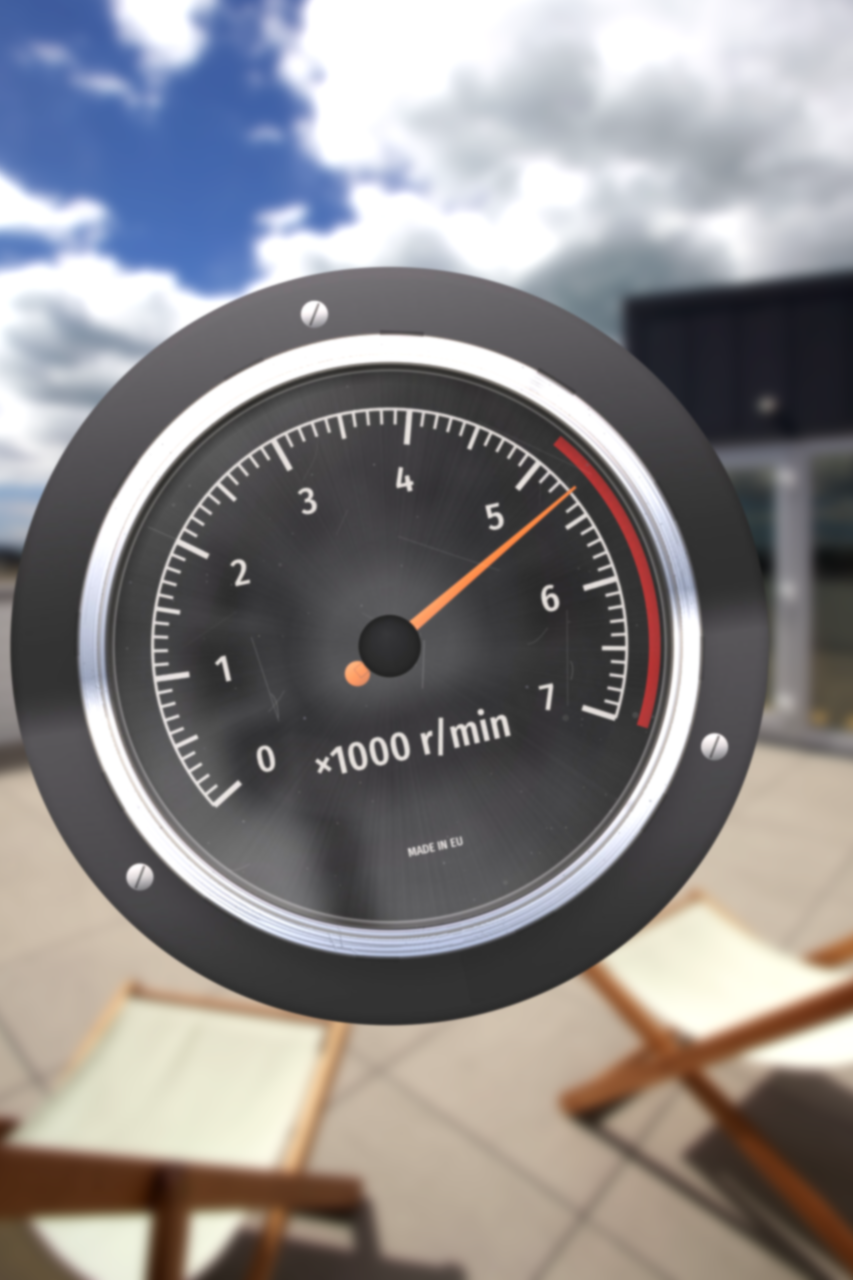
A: 5300 rpm
